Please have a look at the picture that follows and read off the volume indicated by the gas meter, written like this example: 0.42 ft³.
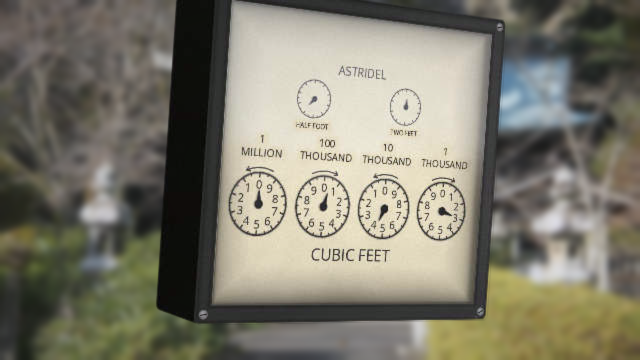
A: 4300 ft³
